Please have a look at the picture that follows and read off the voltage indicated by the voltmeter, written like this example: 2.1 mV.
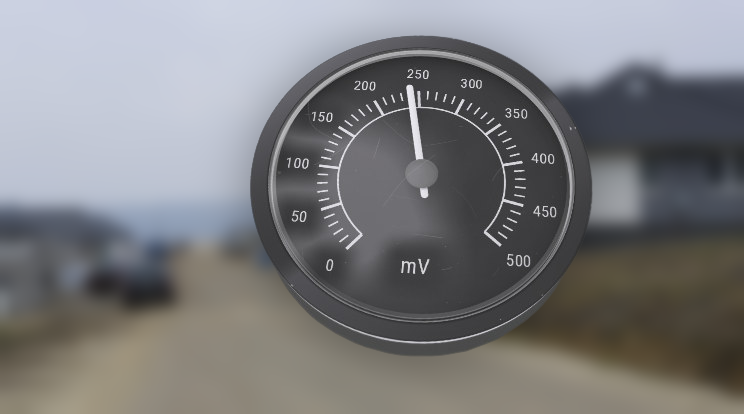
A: 240 mV
